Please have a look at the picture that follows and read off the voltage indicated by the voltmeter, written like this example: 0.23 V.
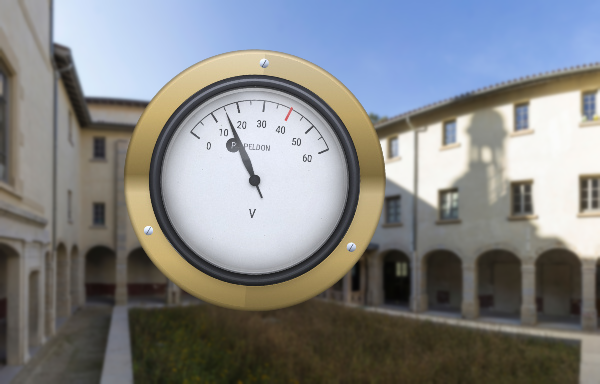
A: 15 V
